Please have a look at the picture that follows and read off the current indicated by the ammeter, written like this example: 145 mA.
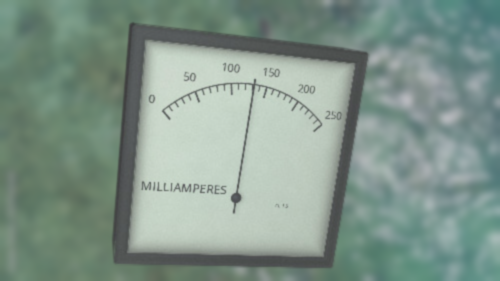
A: 130 mA
